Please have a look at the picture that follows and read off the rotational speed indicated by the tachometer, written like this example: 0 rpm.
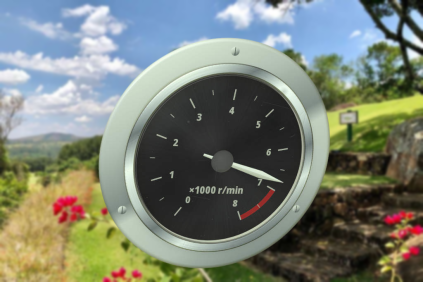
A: 6750 rpm
